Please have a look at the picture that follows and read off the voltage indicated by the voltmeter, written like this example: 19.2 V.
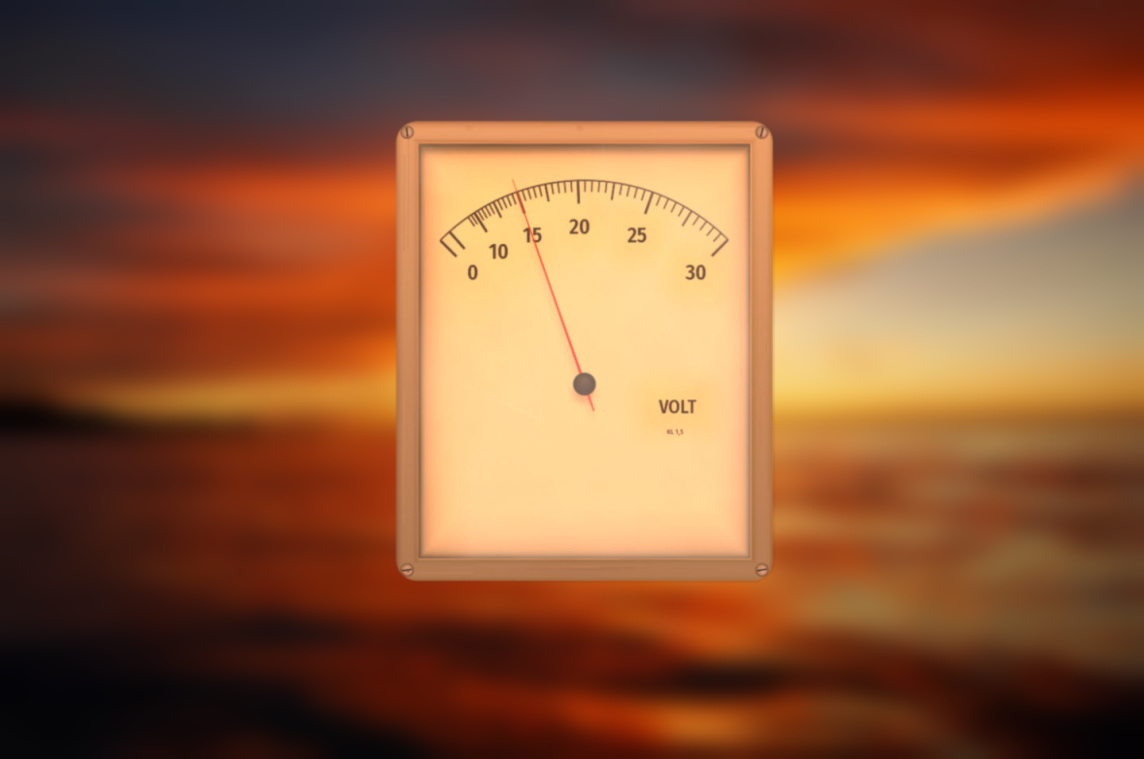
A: 15 V
